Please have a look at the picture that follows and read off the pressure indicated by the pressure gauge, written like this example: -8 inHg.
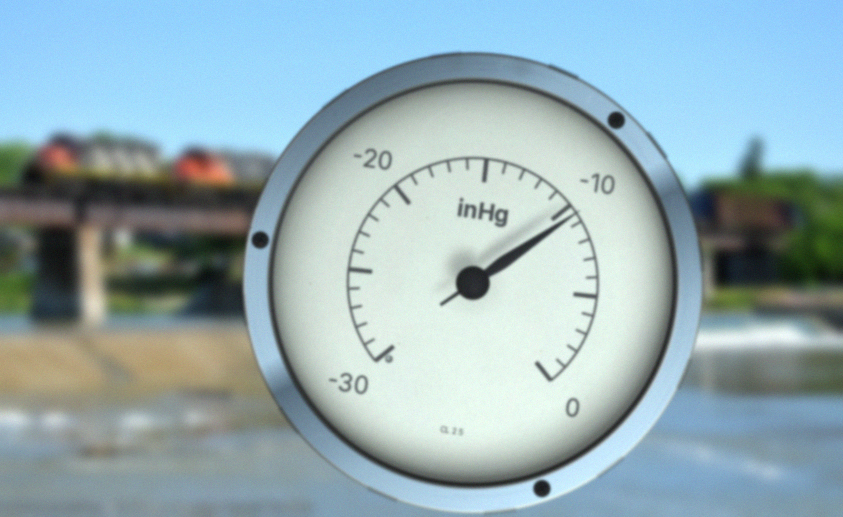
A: -9.5 inHg
